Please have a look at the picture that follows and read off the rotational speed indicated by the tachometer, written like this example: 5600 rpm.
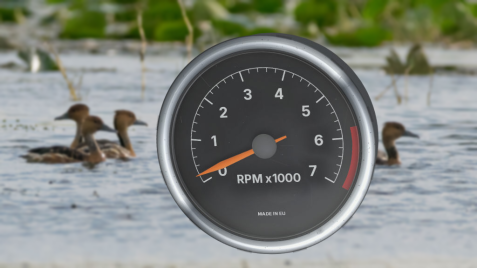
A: 200 rpm
